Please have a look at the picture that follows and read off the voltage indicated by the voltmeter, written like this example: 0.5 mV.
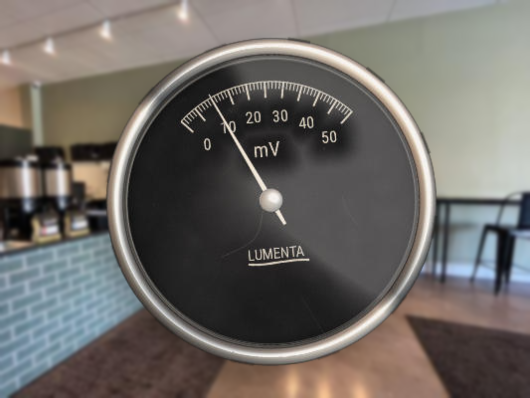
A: 10 mV
